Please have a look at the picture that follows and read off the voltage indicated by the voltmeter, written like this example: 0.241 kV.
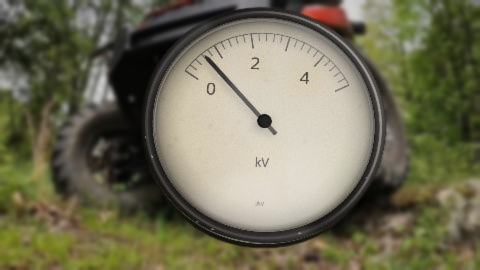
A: 0.6 kV
